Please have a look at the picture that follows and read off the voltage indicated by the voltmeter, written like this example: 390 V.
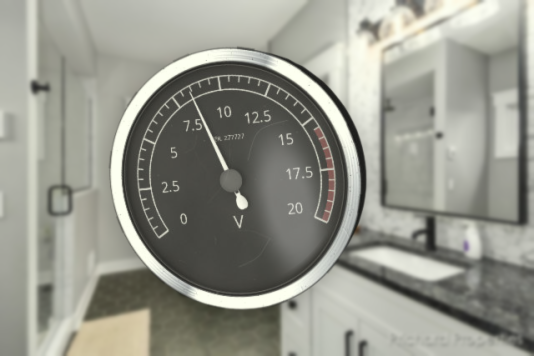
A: 8.5 V
